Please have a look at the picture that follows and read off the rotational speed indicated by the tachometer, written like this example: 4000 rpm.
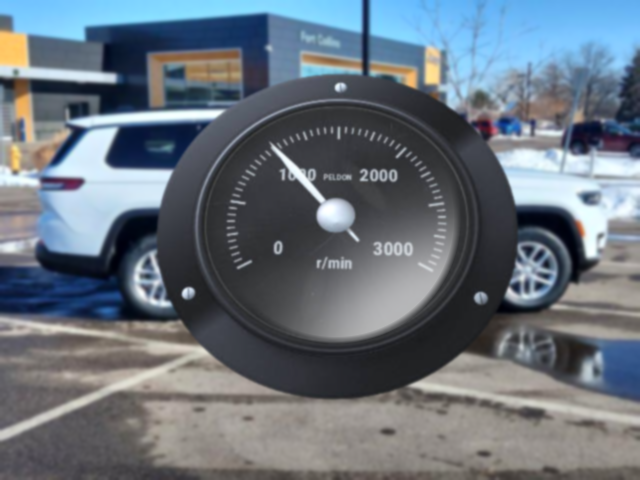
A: 1000 rpm
